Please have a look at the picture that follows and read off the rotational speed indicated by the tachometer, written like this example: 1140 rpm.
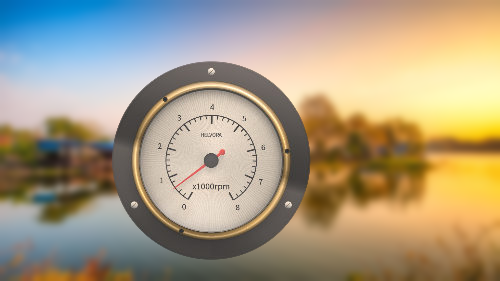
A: 600 rpm
